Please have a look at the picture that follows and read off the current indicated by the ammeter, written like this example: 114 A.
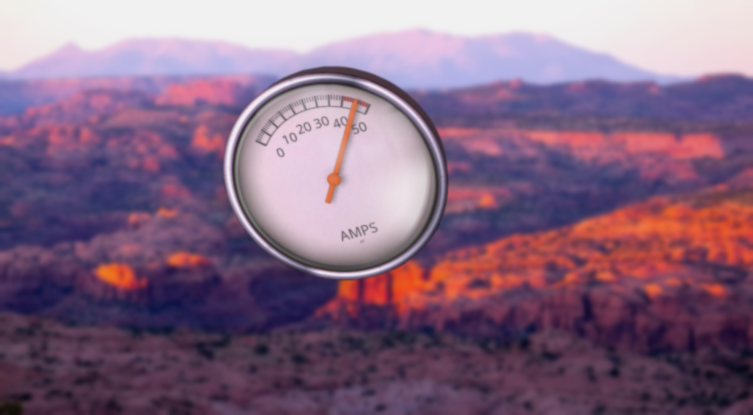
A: 45 A
